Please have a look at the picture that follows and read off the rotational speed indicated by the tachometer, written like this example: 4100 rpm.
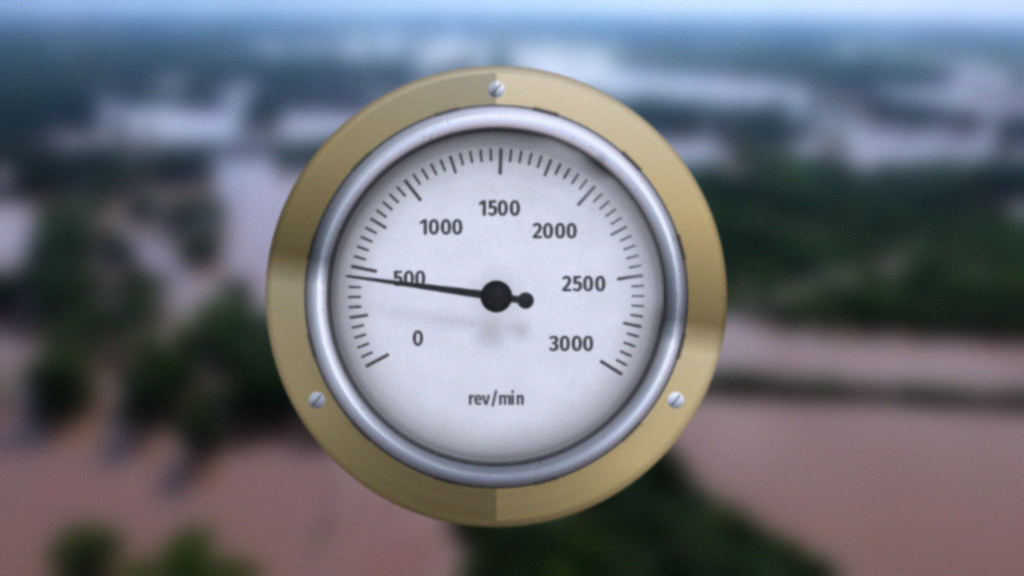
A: 450 rpm
